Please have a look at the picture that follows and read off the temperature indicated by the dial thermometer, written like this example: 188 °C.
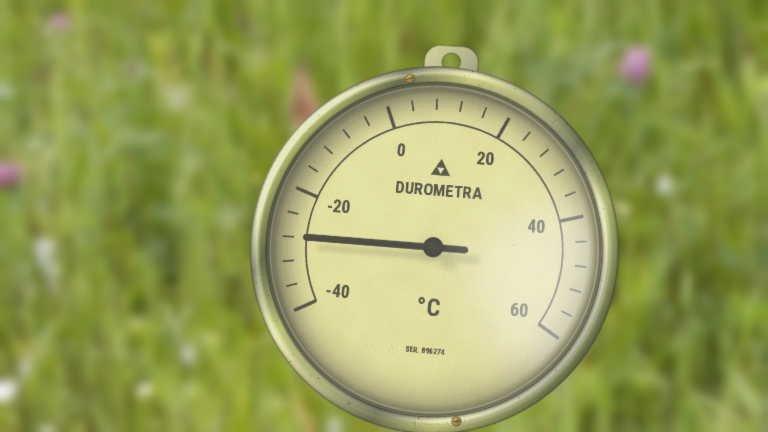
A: -28 °C
